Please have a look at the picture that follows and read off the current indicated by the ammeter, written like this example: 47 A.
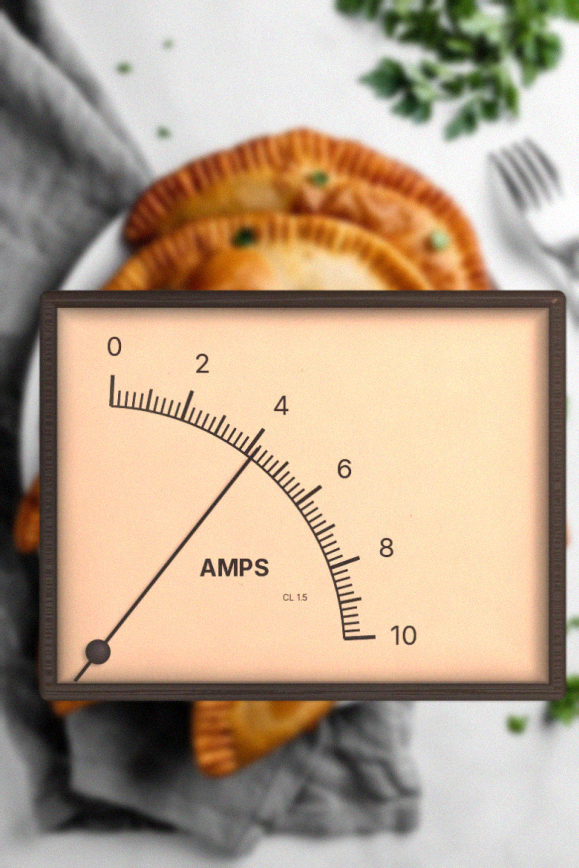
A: 4.2 A
